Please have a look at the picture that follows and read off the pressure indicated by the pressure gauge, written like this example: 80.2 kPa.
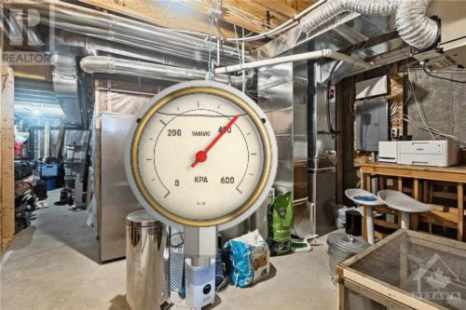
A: 400 kPa
